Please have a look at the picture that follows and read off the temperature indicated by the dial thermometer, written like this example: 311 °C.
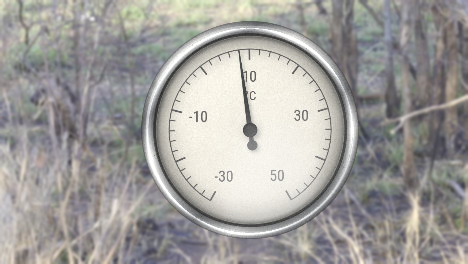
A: 8 °C
